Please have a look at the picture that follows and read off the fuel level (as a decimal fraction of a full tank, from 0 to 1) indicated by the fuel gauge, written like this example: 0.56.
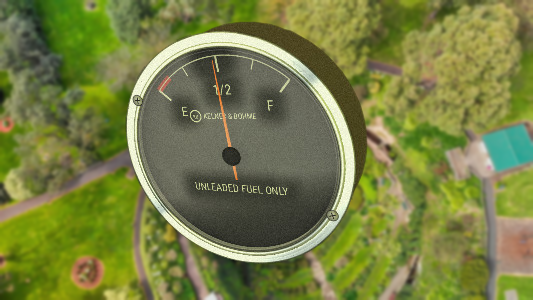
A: 0.5
